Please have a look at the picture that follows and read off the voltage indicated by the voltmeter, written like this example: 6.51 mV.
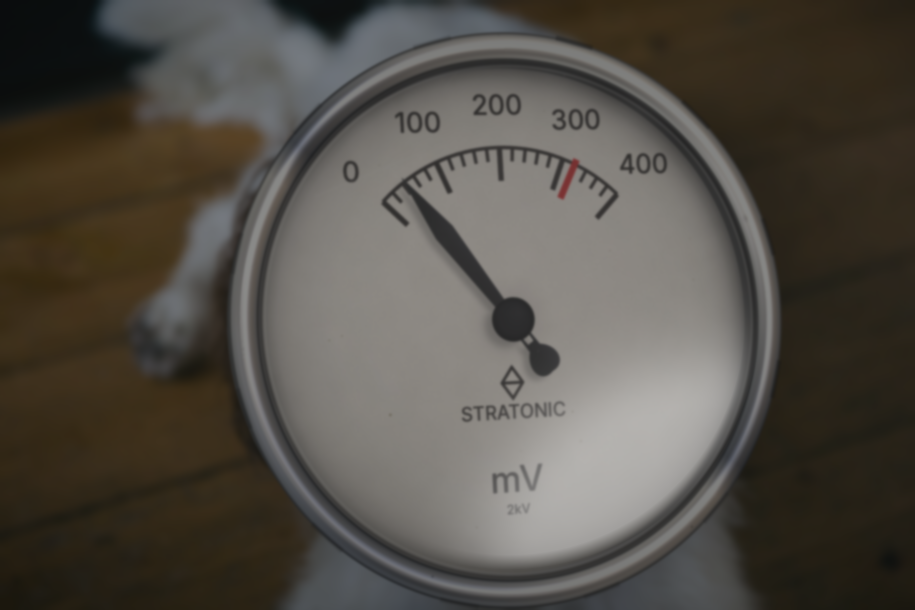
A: 40 mV
